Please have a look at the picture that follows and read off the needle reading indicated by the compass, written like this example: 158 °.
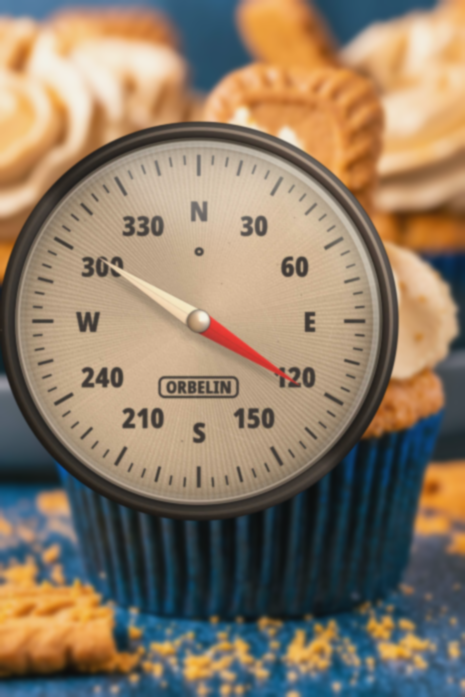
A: 122.5 °
